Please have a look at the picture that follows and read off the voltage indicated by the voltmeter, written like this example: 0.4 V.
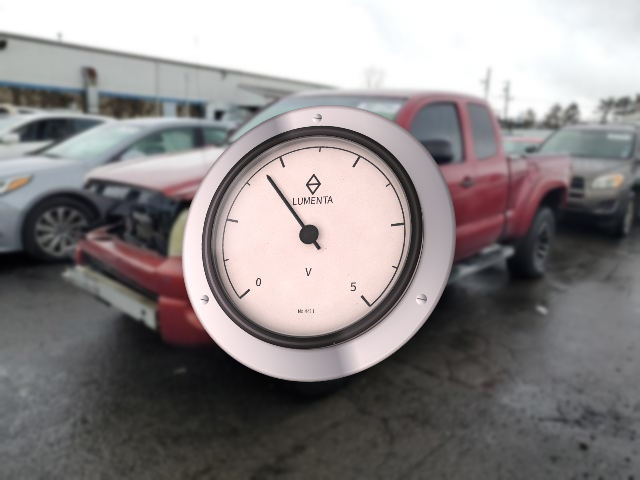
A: 1.75 V
